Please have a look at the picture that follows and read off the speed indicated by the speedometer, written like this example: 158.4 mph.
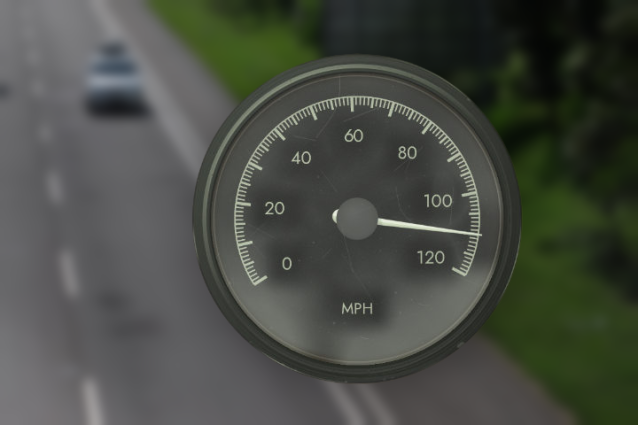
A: 110 mph
